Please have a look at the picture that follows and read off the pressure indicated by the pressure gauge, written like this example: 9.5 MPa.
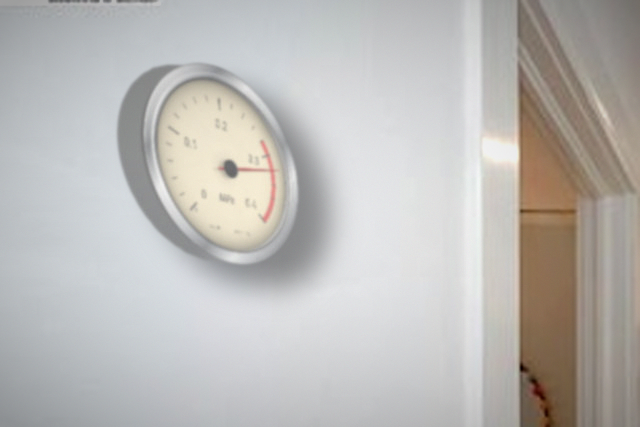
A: 0.32 MPa
